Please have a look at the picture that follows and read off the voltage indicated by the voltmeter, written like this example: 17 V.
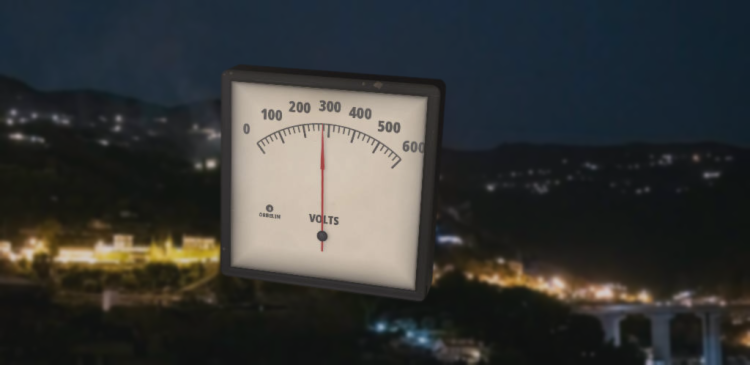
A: 280 V
